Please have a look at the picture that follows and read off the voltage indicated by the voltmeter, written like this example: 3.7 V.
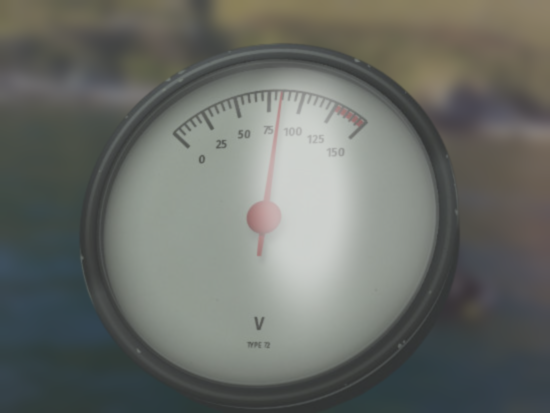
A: 85 V
